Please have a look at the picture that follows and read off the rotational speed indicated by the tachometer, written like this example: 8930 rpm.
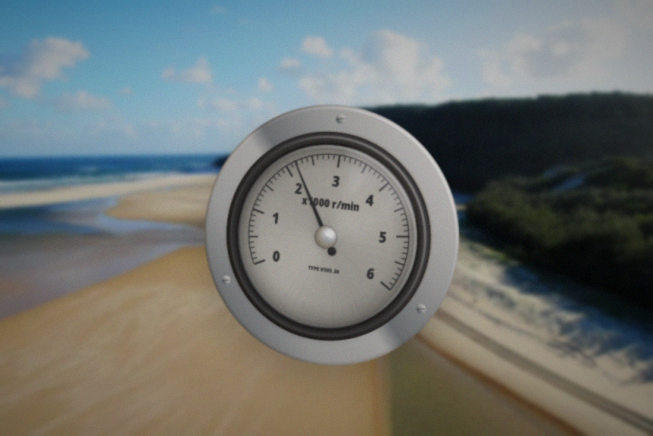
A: 2200 rpm
